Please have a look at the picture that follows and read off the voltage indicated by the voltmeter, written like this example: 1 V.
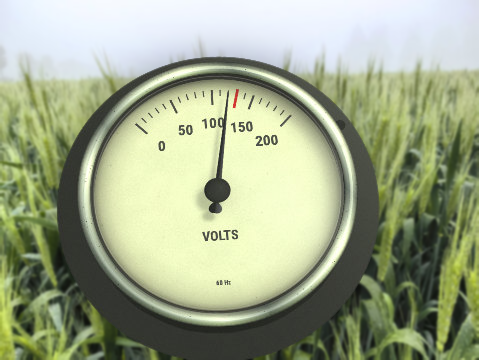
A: 120 V
